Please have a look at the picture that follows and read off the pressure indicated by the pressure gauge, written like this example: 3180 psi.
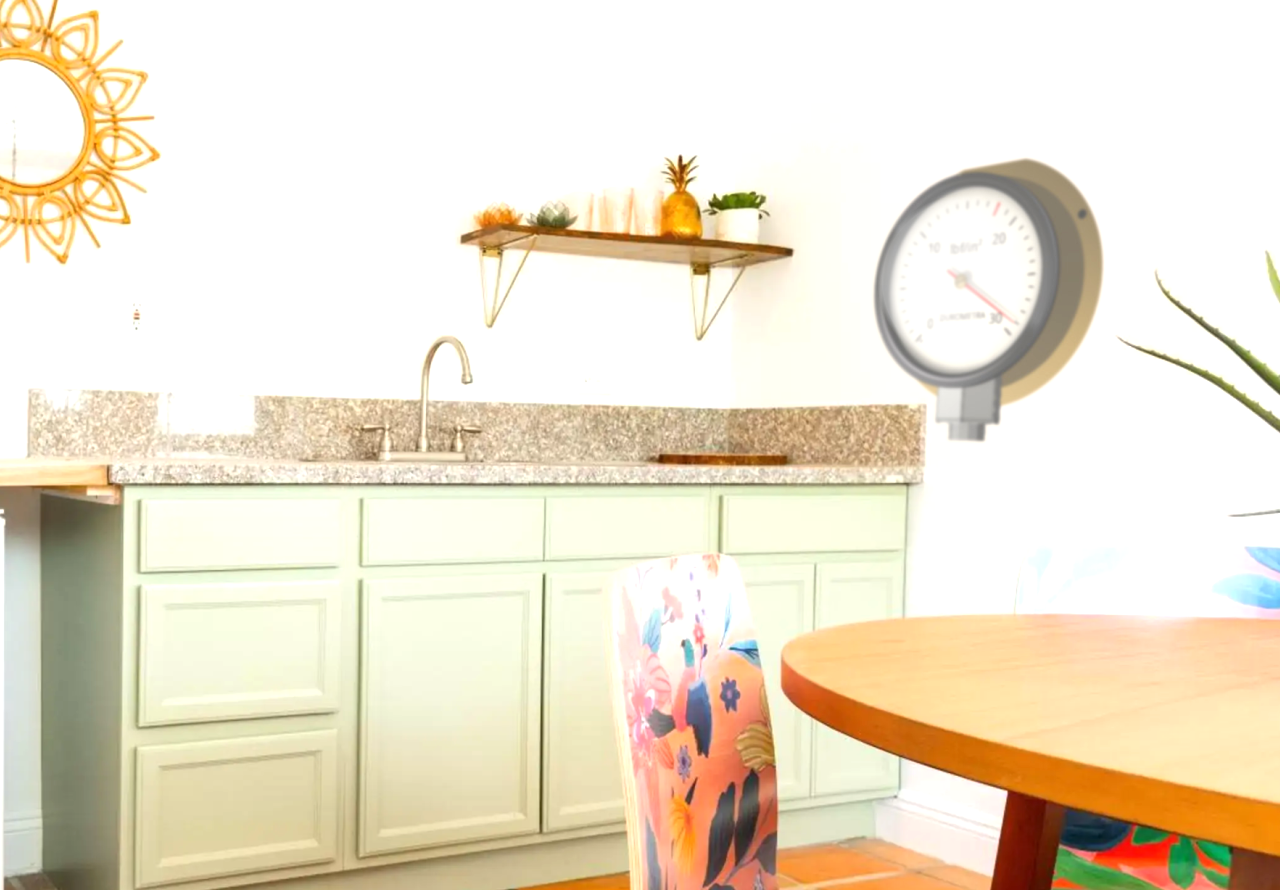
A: 29 psi
